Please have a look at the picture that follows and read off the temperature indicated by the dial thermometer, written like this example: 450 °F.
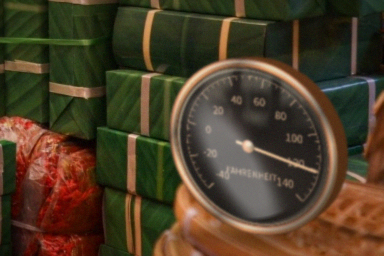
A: 120 °F
